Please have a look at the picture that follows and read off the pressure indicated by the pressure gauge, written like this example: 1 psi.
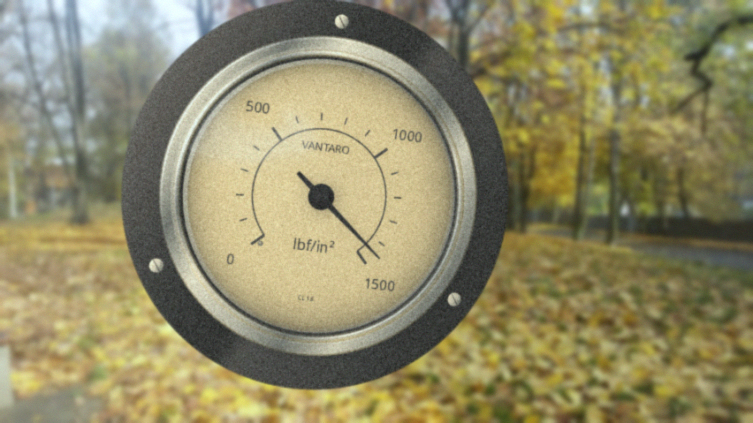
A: 1450 psi
